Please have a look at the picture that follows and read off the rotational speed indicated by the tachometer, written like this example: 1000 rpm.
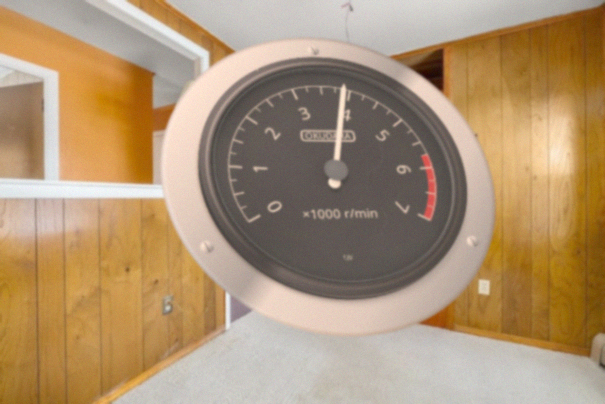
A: 3875 rpm
